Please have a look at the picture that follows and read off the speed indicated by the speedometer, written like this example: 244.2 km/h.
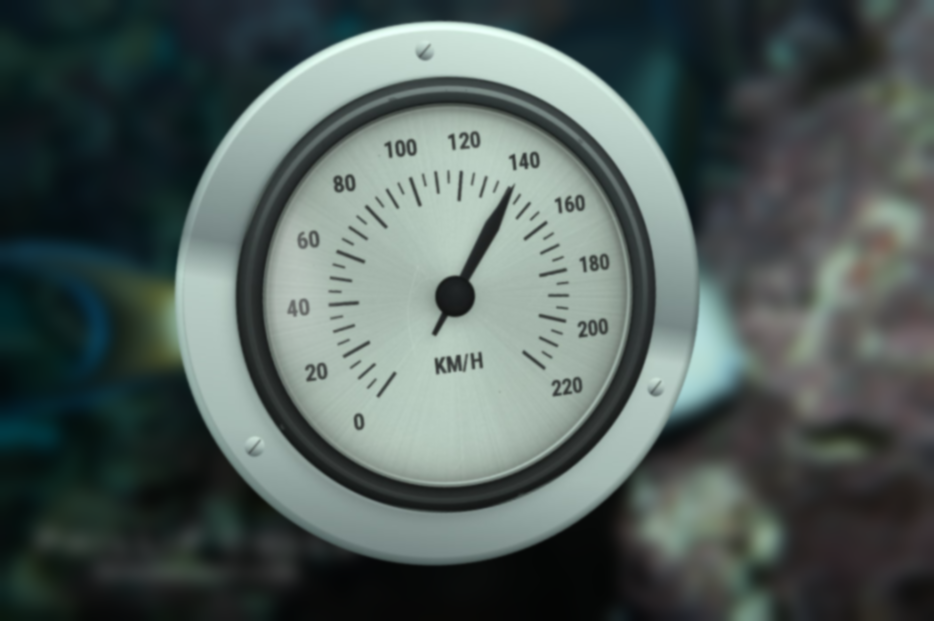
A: 140 km/h
